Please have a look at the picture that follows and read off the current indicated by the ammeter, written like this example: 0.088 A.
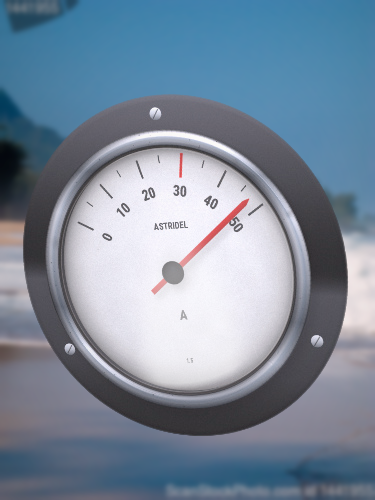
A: 47.5 A
